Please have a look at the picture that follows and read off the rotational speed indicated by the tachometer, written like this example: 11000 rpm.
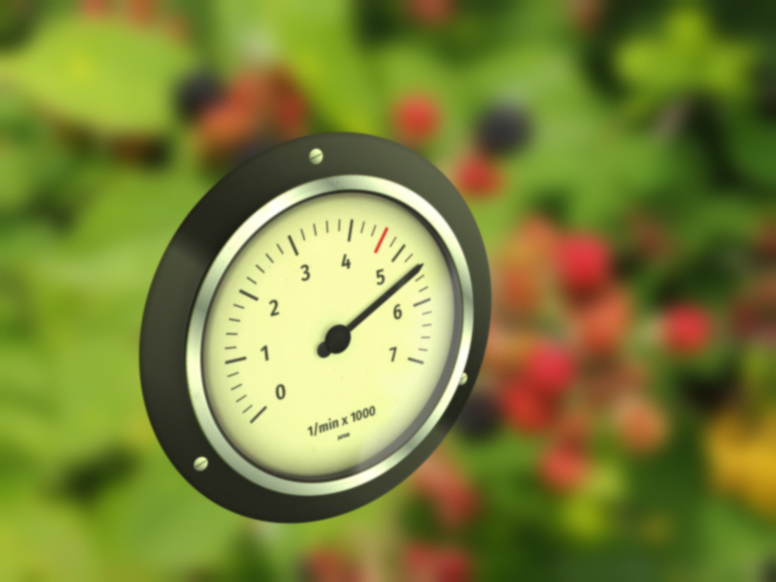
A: 5400 rpm
